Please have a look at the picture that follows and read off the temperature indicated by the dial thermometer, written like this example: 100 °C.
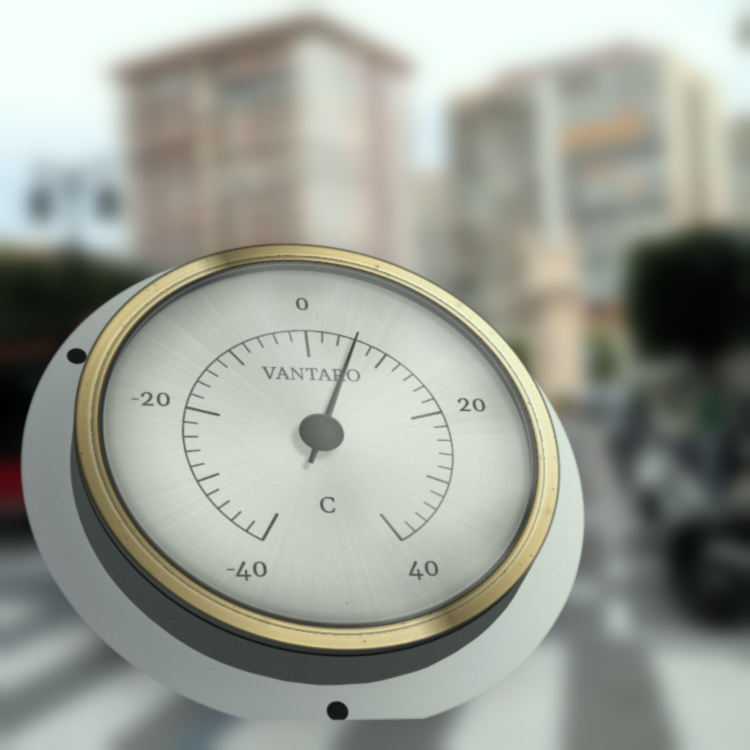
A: 6 °C
